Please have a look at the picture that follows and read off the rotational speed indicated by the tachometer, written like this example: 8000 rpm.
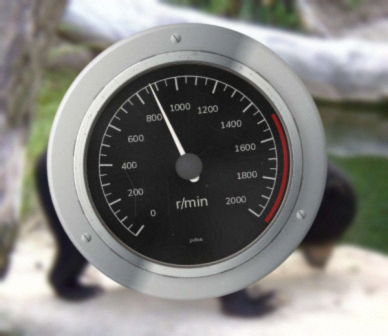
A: 875 rpm
